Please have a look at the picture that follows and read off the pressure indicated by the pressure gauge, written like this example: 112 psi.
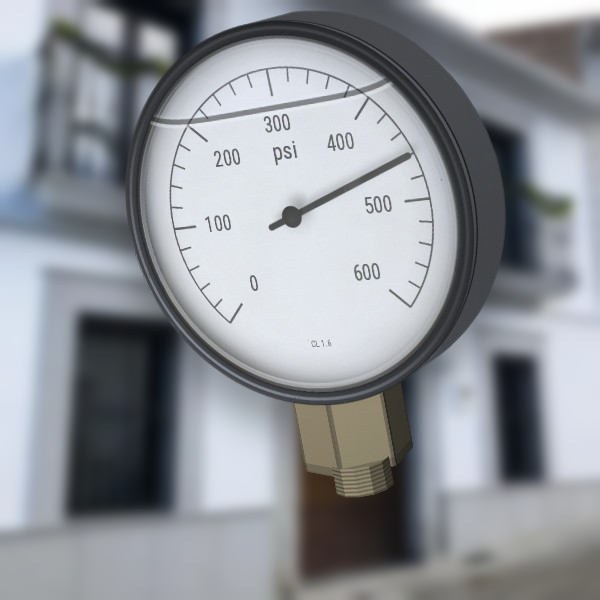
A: 460 psi
